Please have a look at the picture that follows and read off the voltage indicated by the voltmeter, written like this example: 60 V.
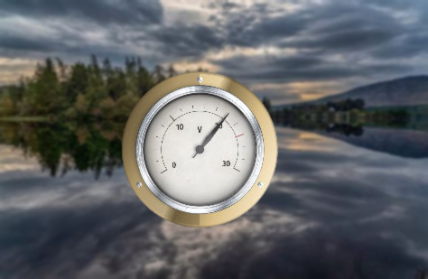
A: 20 V
